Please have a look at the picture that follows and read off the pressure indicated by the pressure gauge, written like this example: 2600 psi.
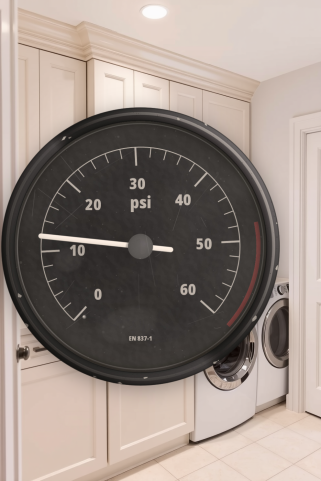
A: 12 psi
